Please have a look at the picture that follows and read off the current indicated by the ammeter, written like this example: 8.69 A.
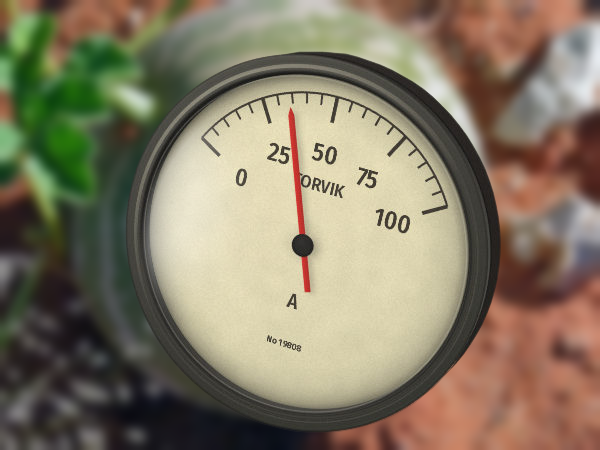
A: 35 A
